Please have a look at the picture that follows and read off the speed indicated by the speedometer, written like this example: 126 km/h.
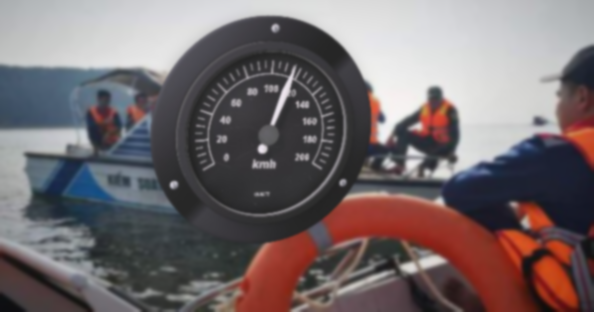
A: 115 km/h
